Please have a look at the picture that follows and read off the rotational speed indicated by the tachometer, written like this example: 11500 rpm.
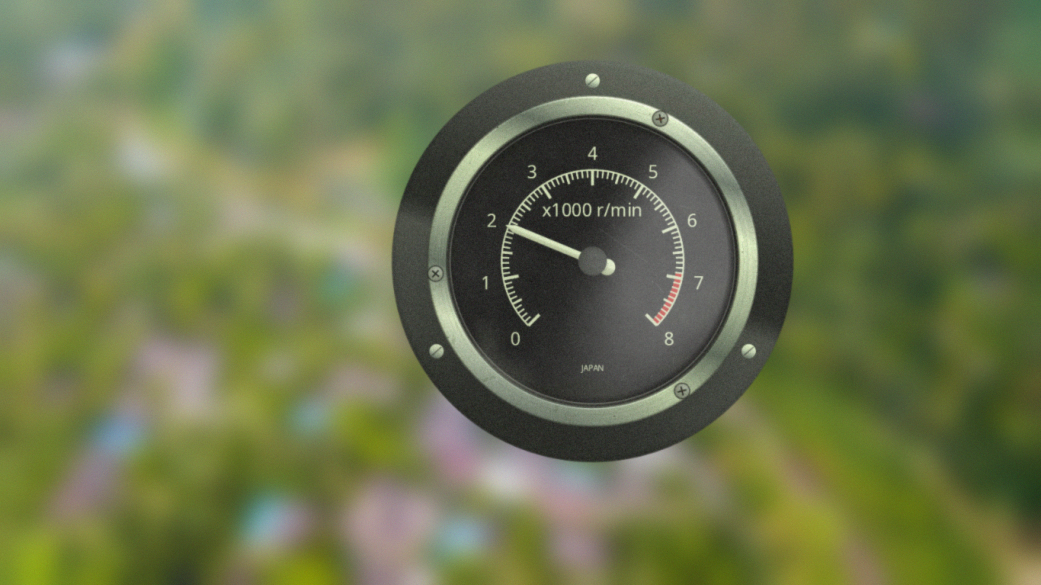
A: 2000 rpm
